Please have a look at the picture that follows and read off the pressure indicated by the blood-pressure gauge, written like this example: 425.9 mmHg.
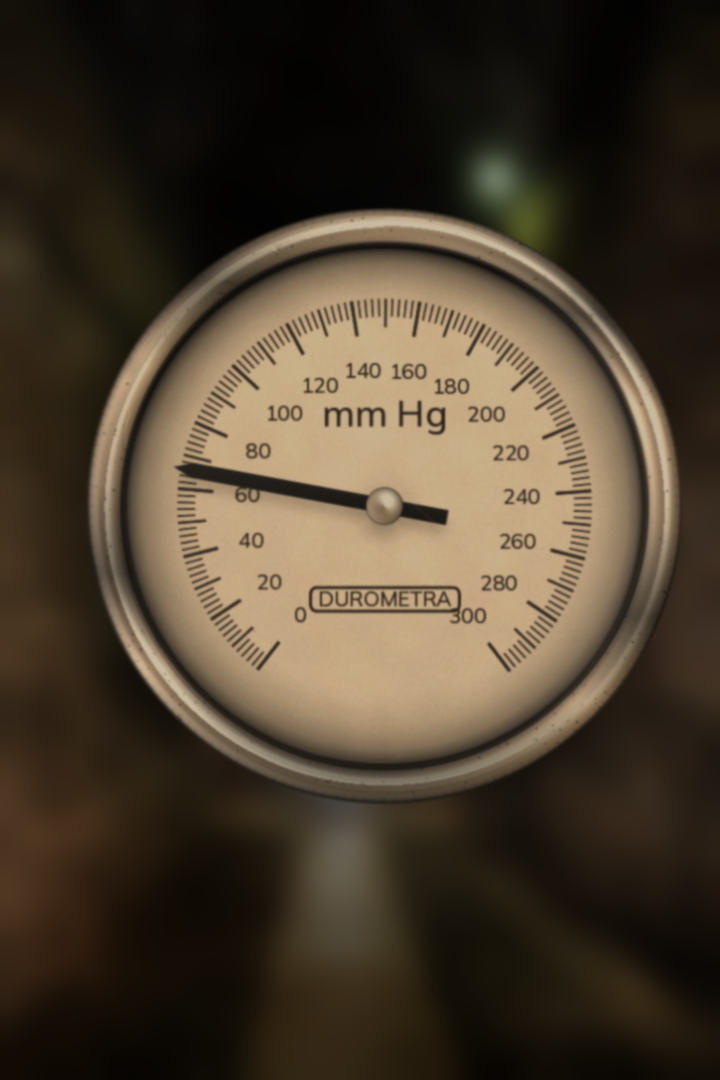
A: 66 mmHg
